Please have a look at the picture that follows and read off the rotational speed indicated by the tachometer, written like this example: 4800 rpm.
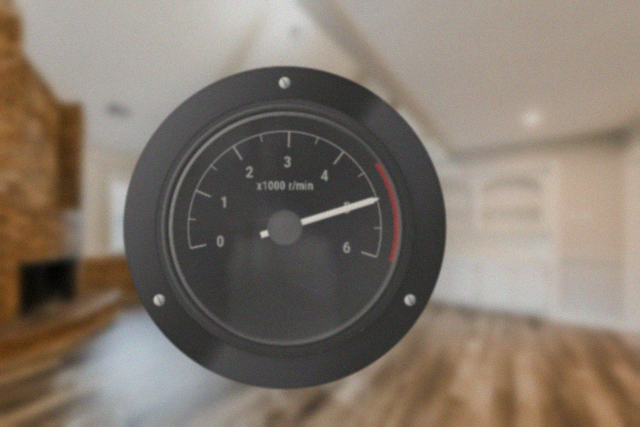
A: 5000 rpm
